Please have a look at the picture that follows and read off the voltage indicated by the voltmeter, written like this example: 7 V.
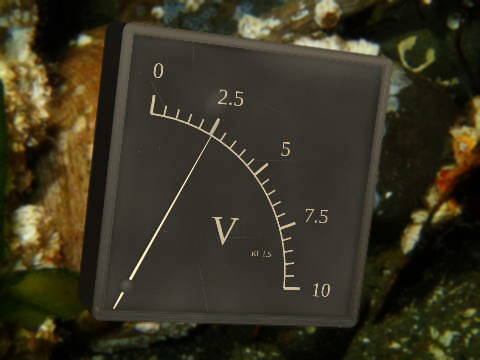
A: 2.5 V
